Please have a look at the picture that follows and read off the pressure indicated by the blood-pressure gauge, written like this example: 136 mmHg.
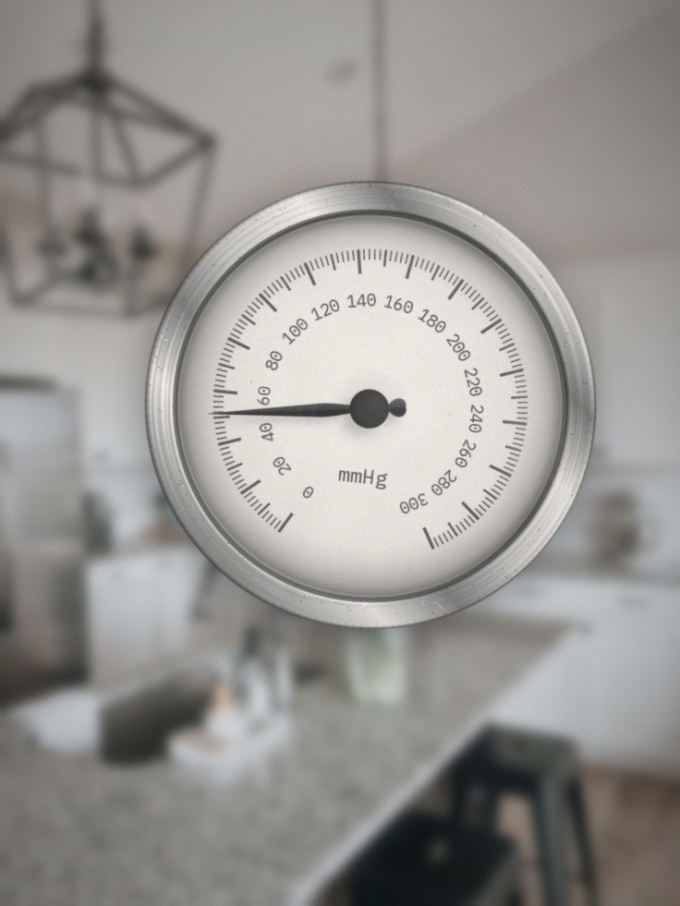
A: 52 mmHg
